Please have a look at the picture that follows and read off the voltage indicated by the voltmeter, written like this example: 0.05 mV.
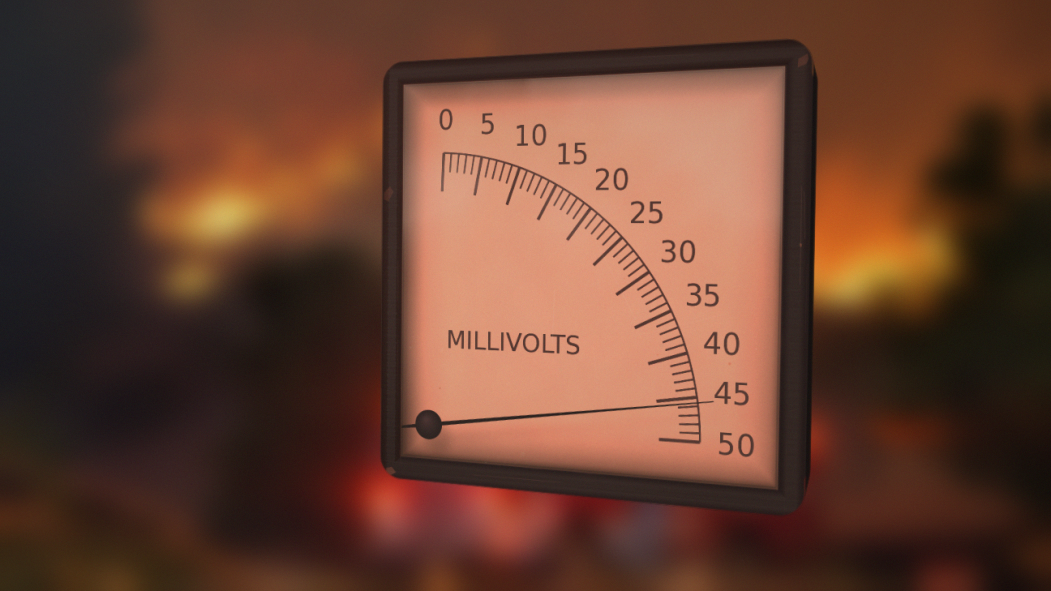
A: 45.5 mV
